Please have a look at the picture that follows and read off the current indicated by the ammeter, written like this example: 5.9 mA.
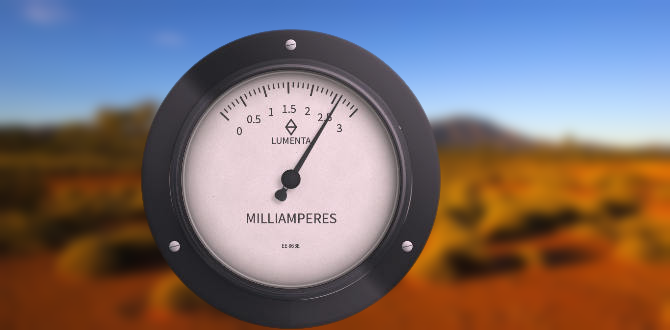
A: 2.6 mA
